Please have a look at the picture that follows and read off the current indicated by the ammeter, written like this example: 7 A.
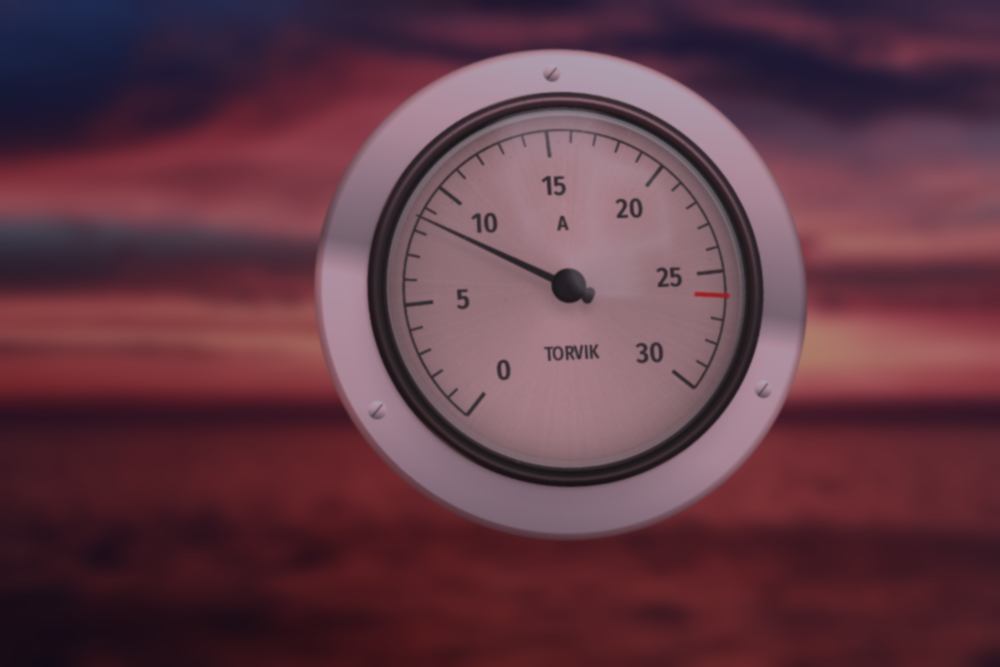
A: 8.5 A
